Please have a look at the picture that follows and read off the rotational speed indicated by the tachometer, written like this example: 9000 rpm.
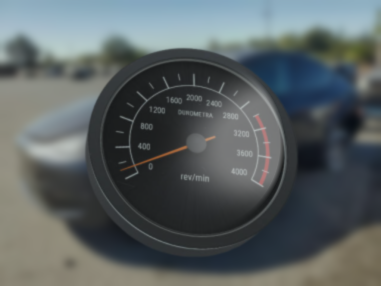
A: 100 rpm
